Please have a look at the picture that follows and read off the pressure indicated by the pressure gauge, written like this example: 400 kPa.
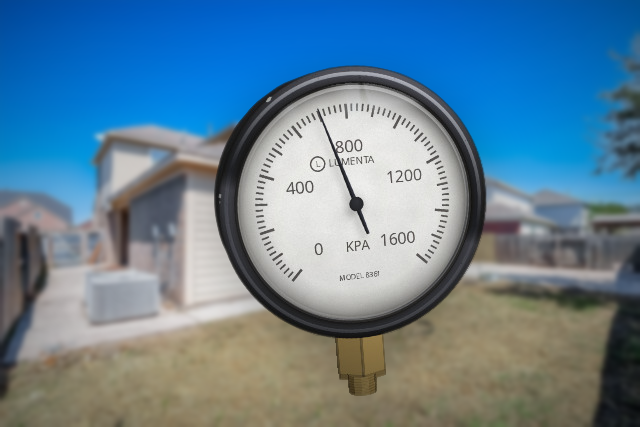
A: 700 kPa
